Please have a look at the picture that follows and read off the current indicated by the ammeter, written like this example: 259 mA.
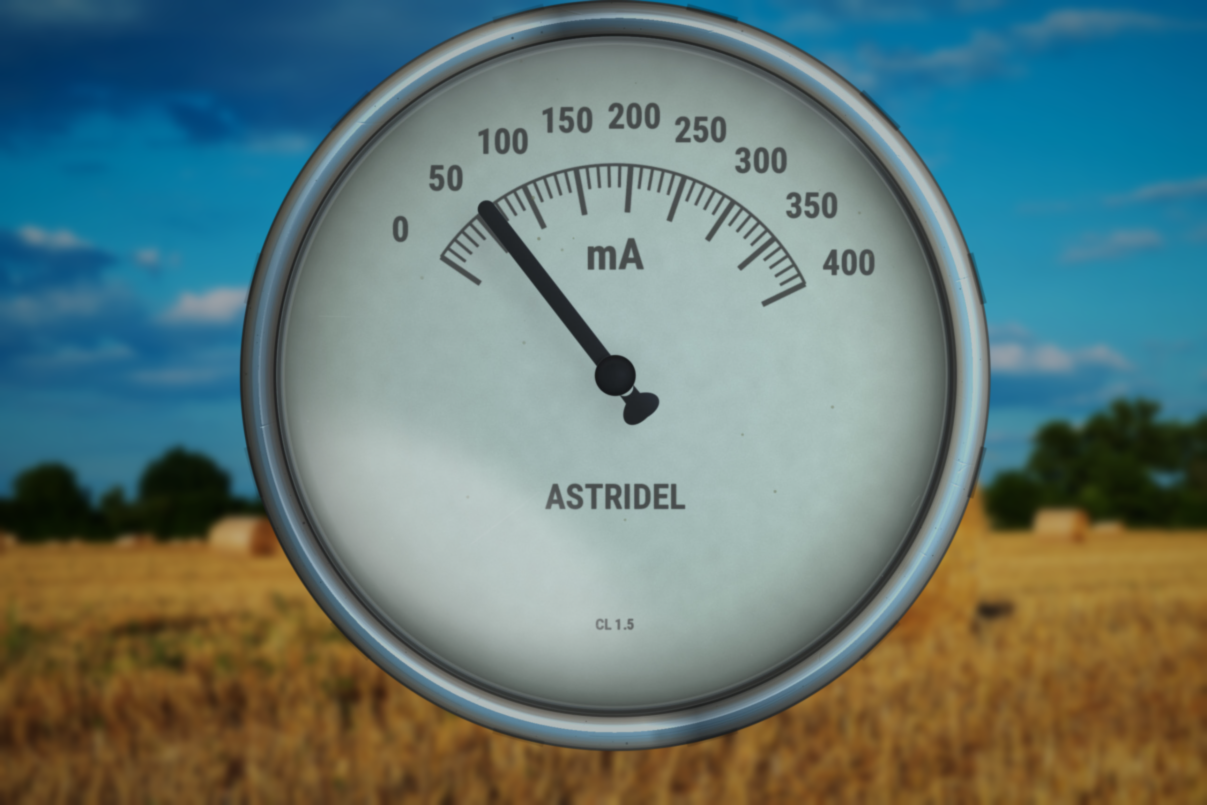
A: 60 mA
